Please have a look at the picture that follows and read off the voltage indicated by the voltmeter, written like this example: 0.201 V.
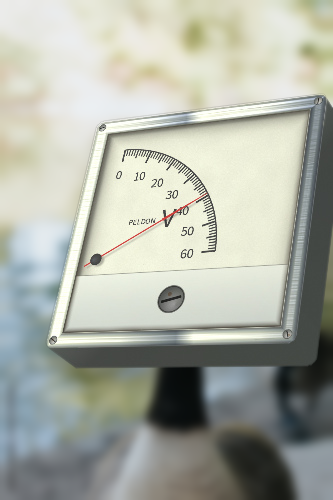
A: 40 V
